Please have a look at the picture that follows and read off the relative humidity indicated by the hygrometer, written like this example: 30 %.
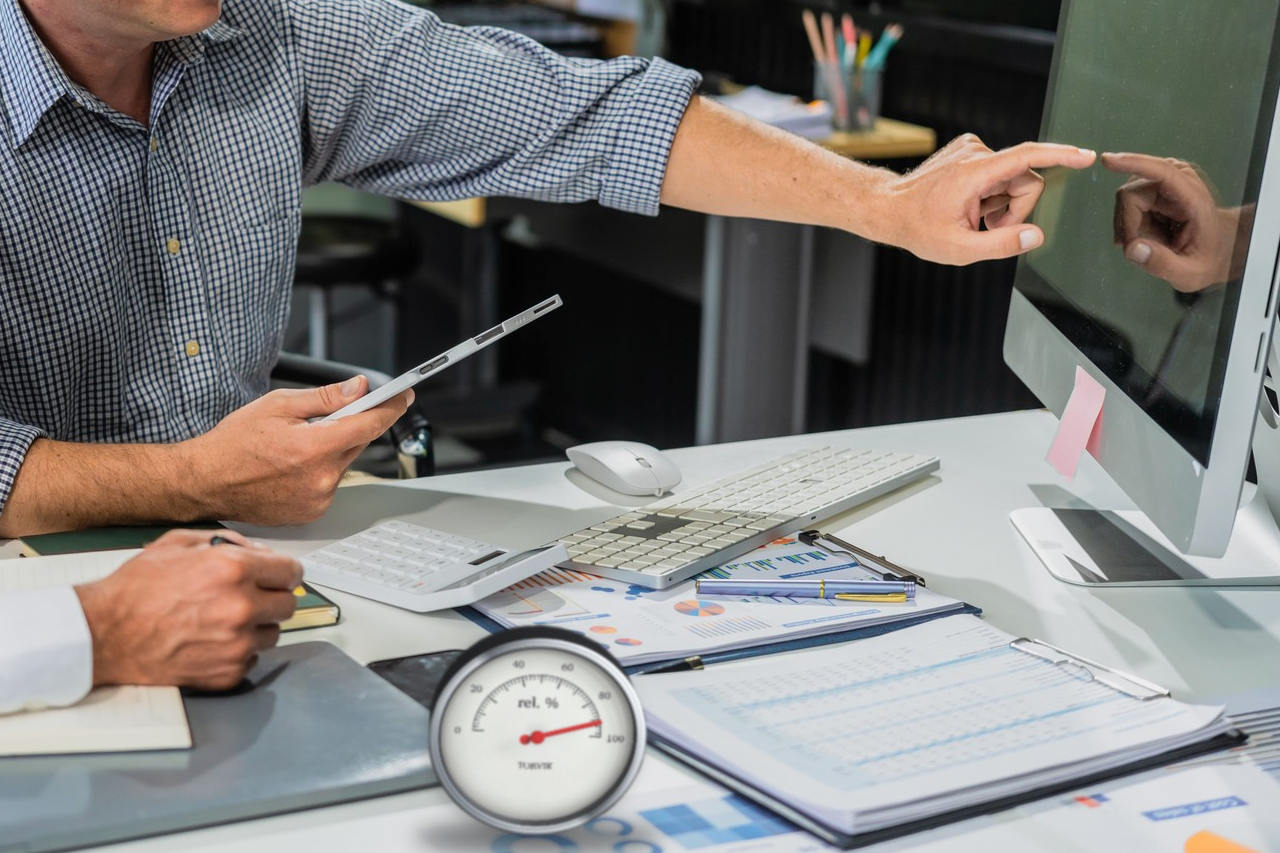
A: 90 %
